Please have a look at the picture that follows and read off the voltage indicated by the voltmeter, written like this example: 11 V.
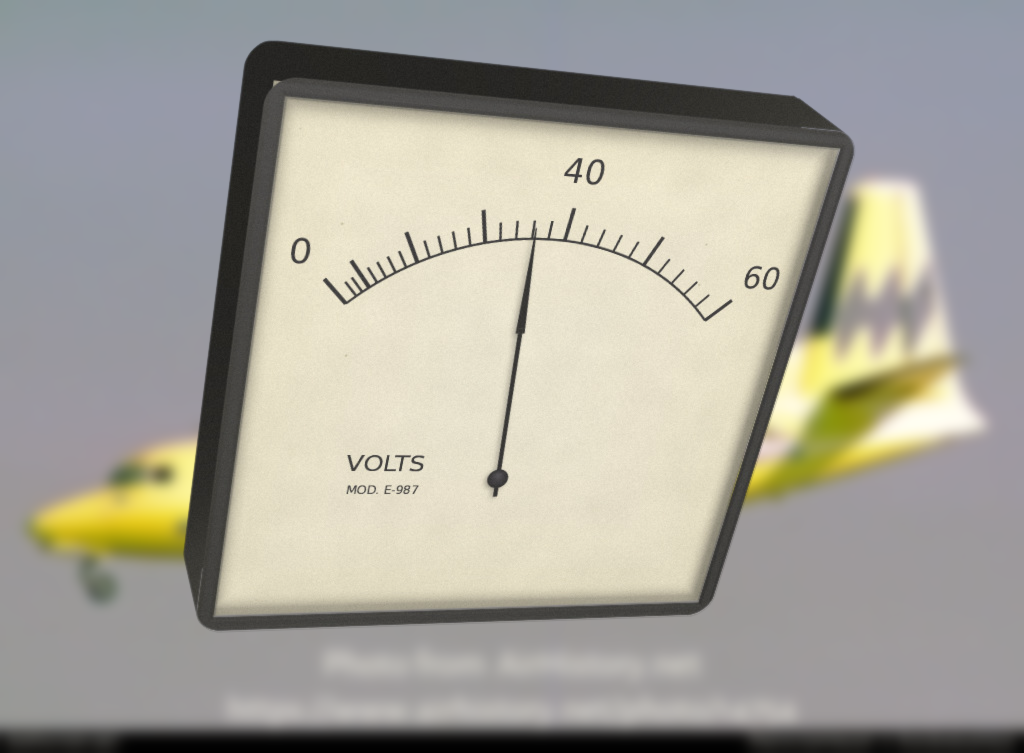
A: 36 V
